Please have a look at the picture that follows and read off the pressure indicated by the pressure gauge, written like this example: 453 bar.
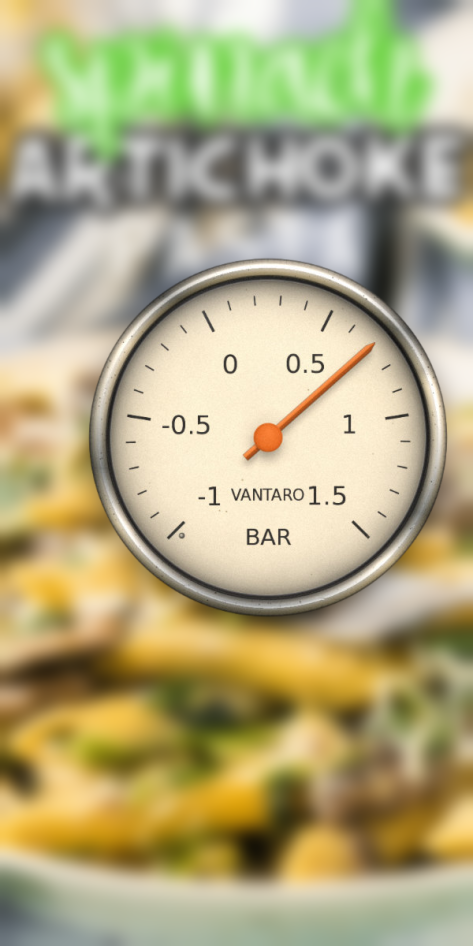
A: 0.7 bar
